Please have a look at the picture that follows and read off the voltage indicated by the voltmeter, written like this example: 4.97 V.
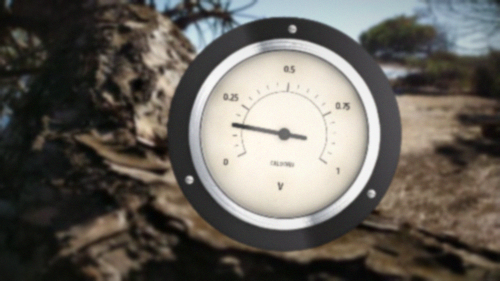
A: 0.15 V
